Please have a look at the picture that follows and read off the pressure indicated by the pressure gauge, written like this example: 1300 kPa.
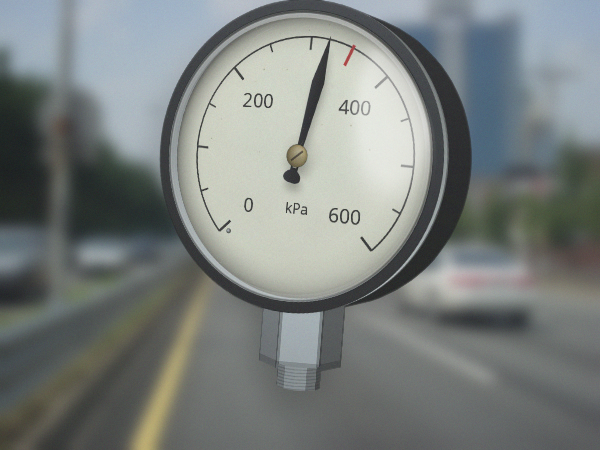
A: 325 kPa
